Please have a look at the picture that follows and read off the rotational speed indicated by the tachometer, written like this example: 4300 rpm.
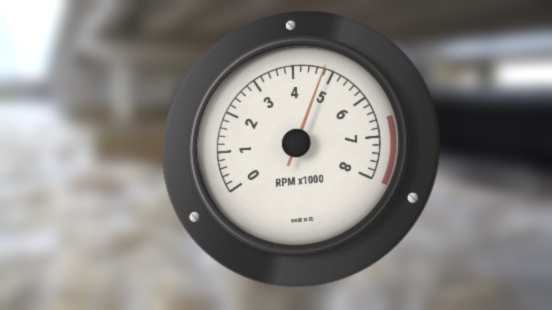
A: 4800 rpm
